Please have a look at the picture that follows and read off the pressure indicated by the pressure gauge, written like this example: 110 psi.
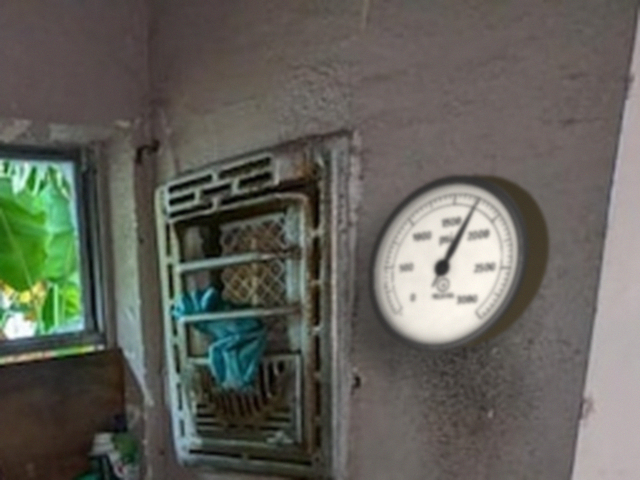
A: 1750 psi
